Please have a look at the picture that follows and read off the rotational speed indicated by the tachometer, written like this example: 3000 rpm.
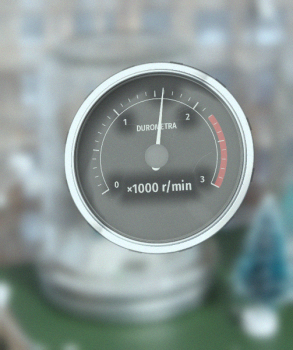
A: 1600 rpm
